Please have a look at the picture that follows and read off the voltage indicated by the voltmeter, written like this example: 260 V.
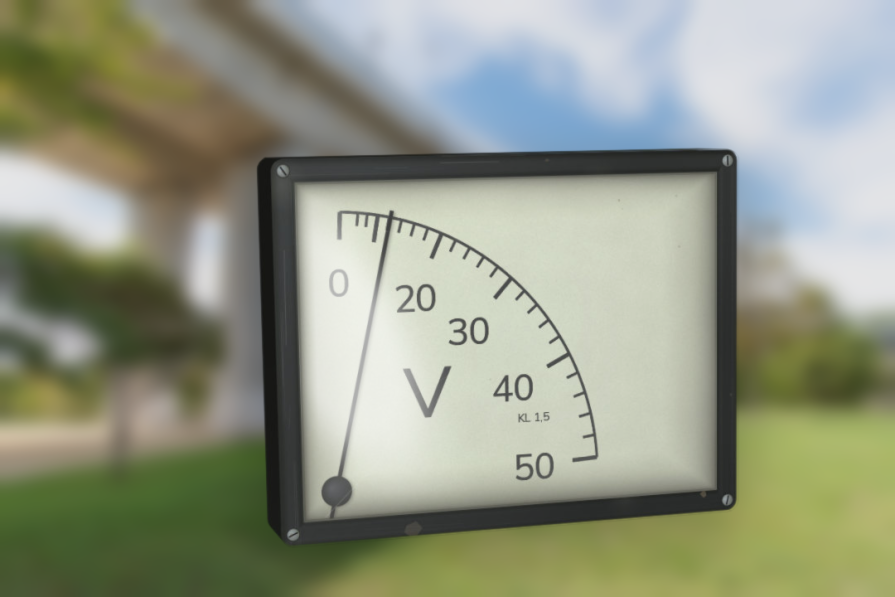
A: 12 V
